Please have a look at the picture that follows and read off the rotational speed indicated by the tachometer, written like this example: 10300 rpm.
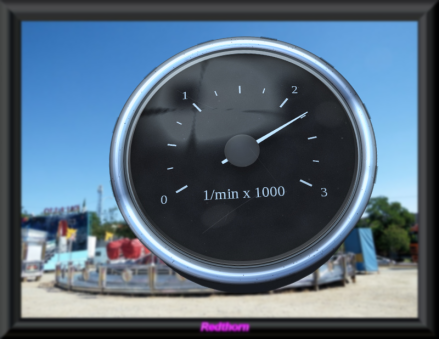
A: 2250 rpm
